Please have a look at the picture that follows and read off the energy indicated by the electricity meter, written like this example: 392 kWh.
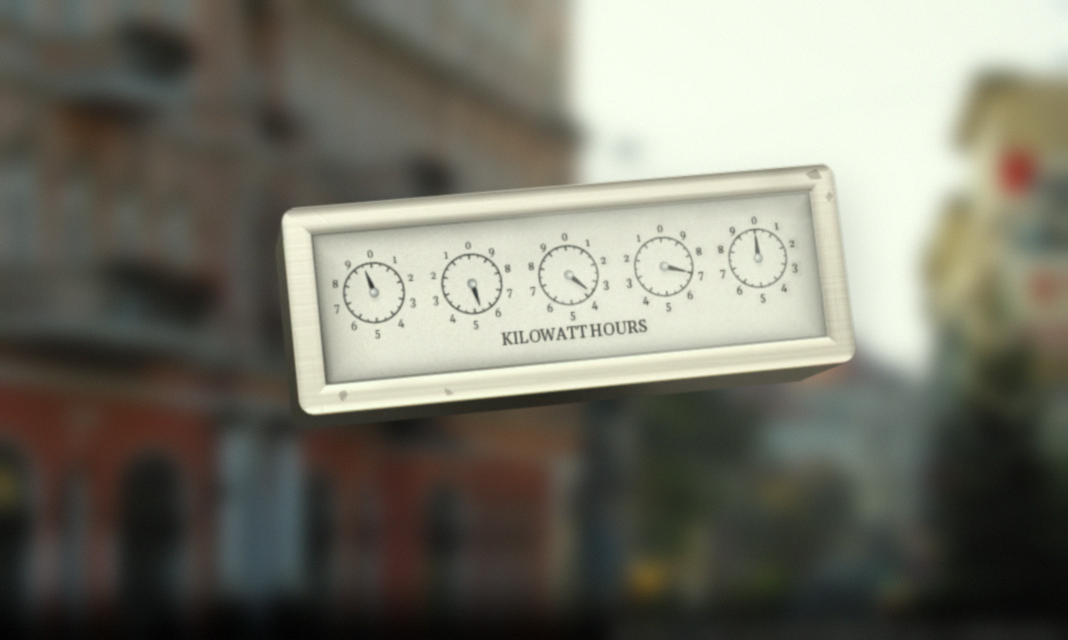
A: 95370 kWh
